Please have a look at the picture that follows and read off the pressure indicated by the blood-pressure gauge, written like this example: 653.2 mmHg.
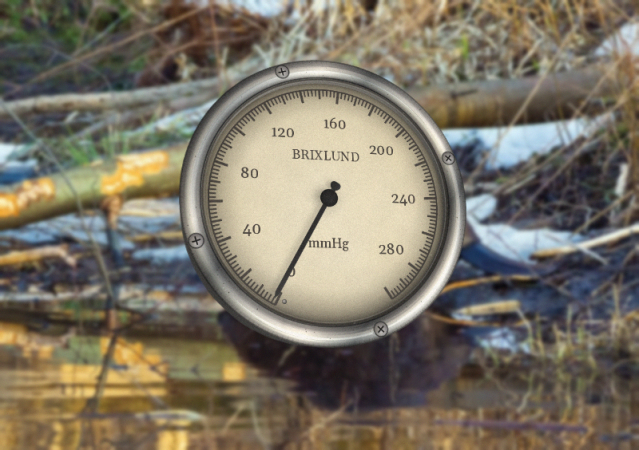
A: 2 mmHg
